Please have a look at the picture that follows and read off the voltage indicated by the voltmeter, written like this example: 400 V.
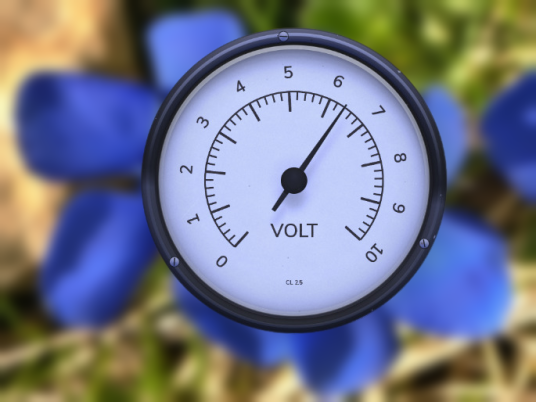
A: 6.4 V
